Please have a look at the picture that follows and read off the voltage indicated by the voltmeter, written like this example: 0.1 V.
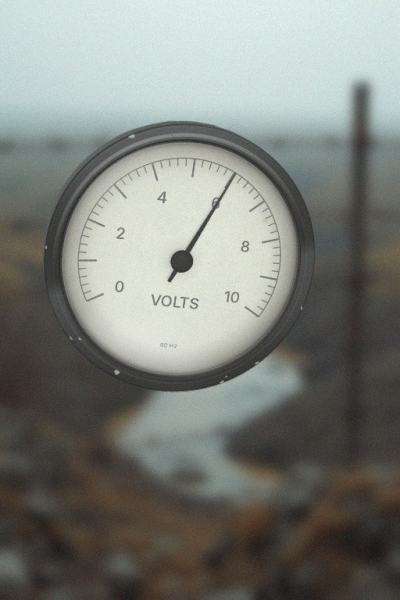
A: 6 V
